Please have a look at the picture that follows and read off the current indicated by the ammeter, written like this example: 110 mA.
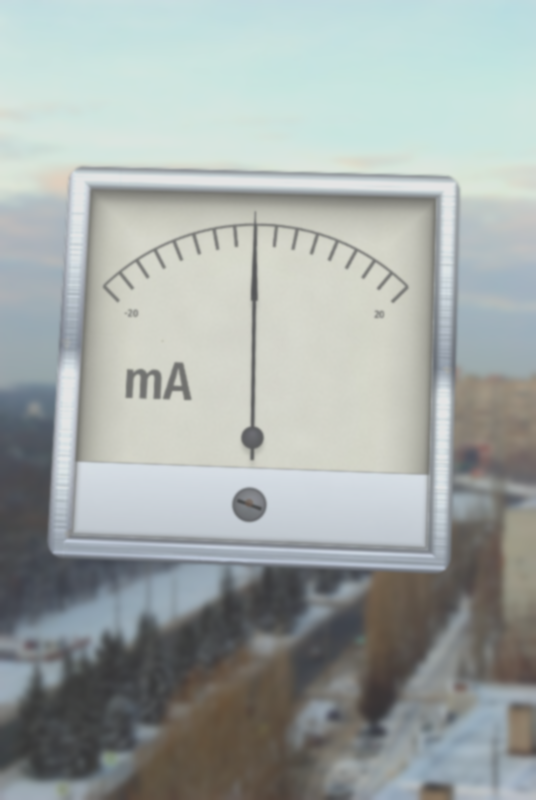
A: 0 mA
